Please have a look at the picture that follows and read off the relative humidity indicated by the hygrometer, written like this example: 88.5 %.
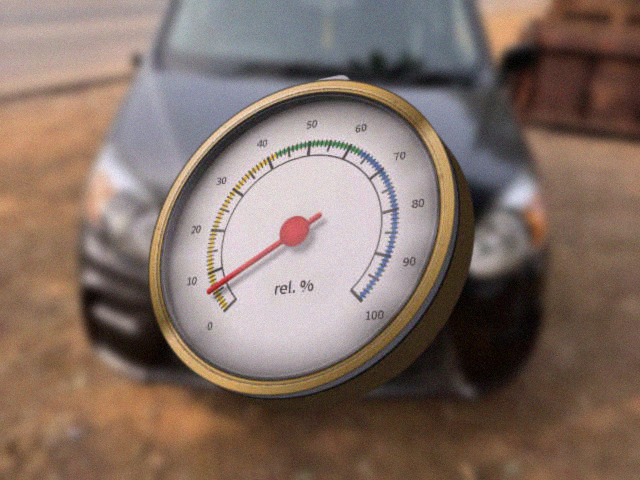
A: 5 %
